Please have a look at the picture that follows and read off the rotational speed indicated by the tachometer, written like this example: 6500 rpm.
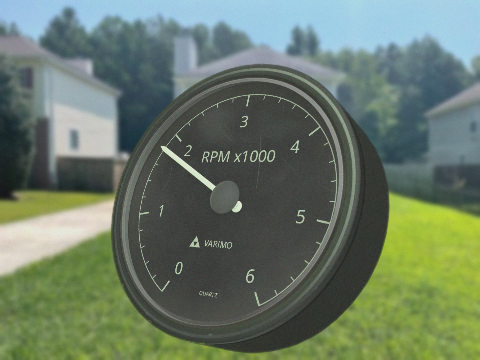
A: 1800 rpm
